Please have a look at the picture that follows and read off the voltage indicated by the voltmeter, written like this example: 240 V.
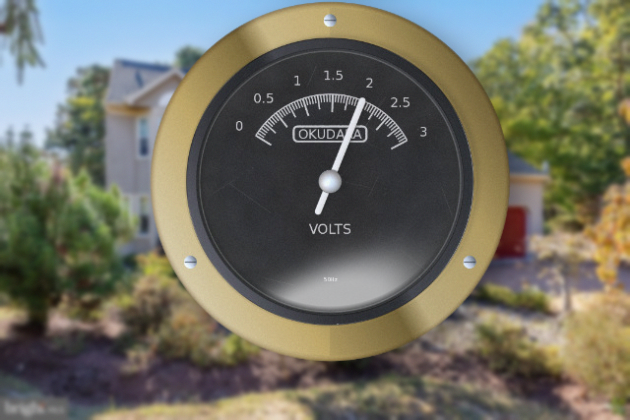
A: 2 V
